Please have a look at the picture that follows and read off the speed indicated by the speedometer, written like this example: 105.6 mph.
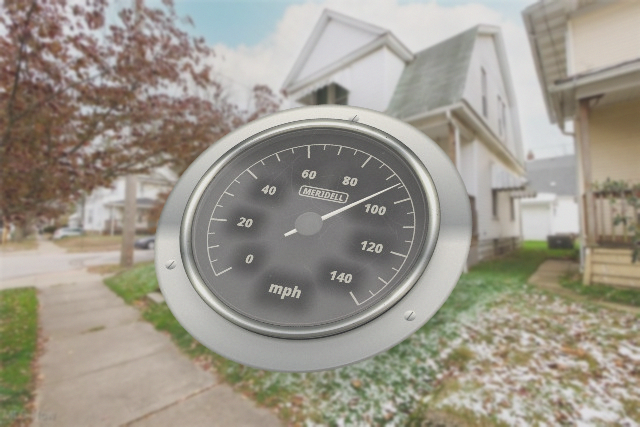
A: 95 mph
